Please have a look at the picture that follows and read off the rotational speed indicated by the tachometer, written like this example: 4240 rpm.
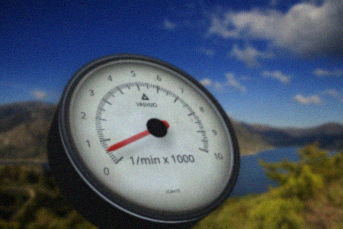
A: 500 rpm
